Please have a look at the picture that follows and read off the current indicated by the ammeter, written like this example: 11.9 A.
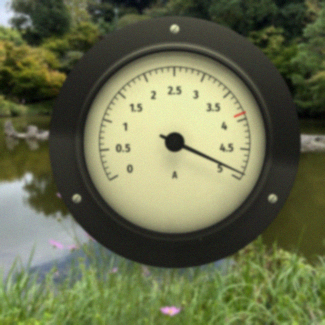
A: 4.9 A
